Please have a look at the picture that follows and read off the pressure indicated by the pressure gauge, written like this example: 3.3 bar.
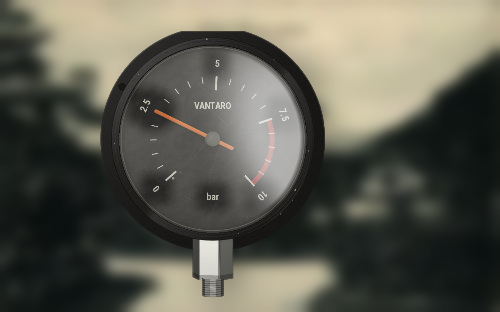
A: 2.5 bar
